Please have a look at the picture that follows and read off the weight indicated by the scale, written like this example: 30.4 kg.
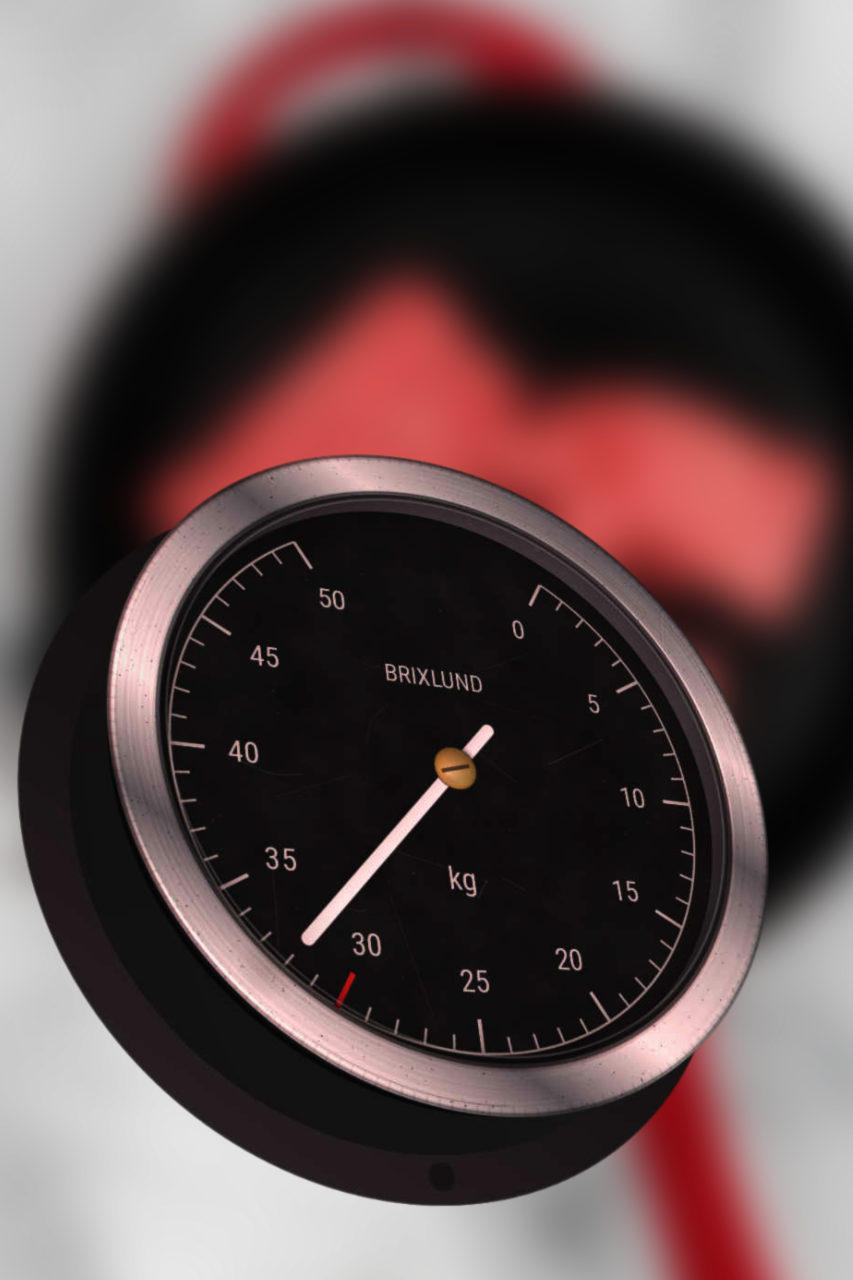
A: 32 kg
